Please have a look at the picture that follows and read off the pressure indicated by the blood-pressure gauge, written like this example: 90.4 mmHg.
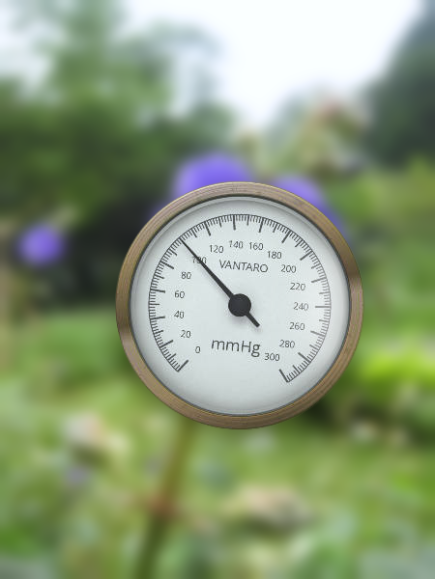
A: 100 mmHg
